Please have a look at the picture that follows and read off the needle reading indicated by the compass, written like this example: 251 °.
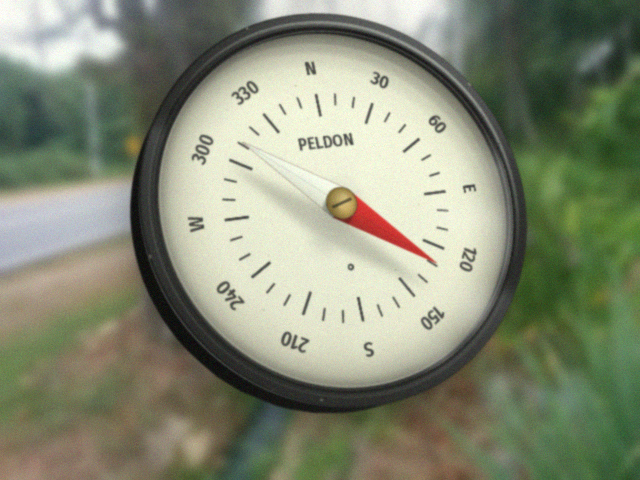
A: 130 °
